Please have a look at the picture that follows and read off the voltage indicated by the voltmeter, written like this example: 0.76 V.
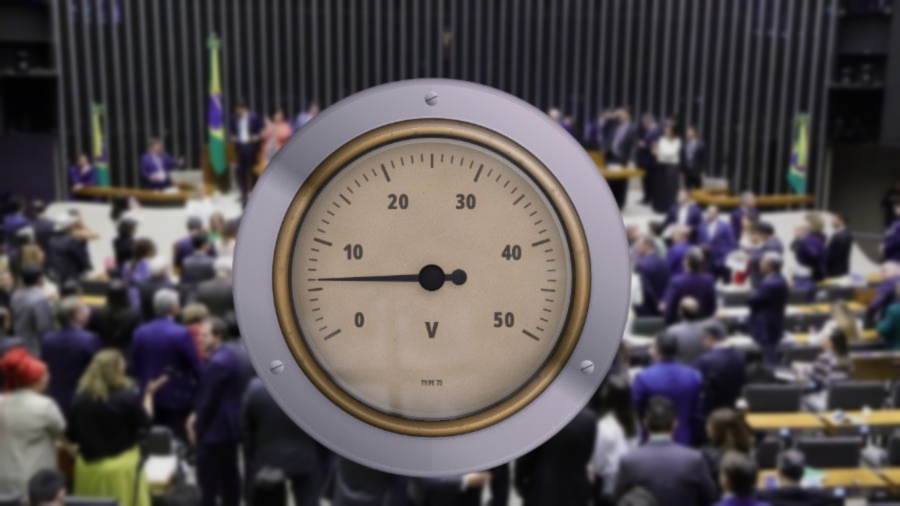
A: 6 V
